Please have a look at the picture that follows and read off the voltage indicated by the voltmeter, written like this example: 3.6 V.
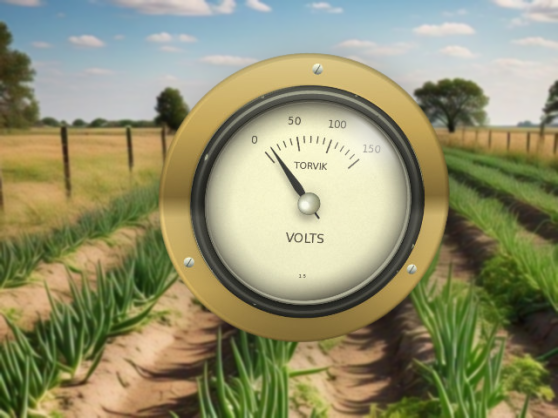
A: 10 V
